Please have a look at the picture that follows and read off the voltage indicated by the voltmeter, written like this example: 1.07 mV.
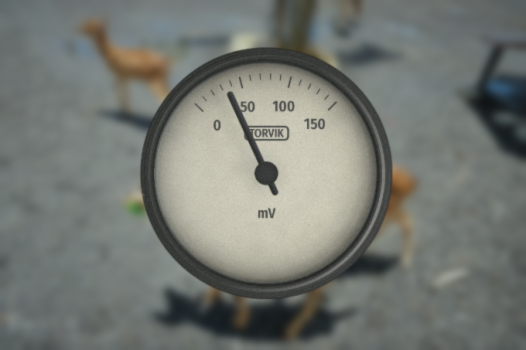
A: 35 mV
